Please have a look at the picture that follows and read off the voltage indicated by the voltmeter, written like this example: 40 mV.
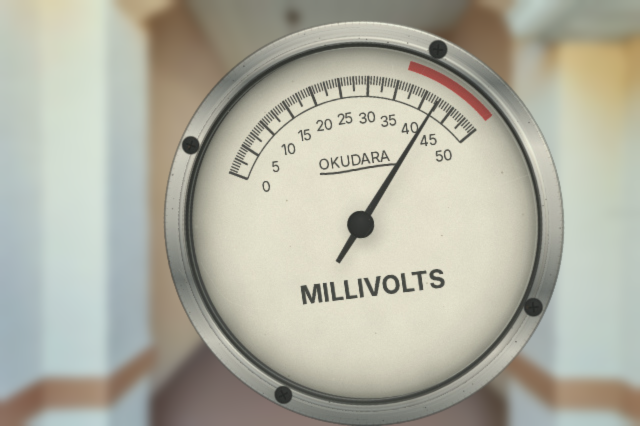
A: 42.5 mV
